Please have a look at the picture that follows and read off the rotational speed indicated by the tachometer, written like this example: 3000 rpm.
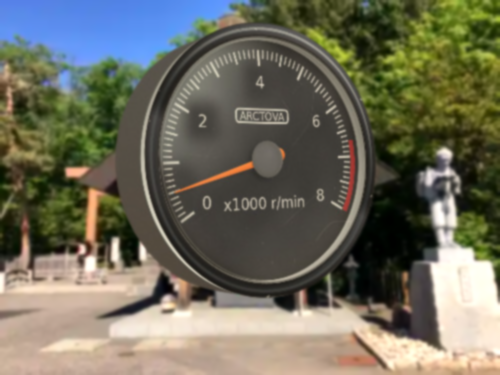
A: 500 rpm
